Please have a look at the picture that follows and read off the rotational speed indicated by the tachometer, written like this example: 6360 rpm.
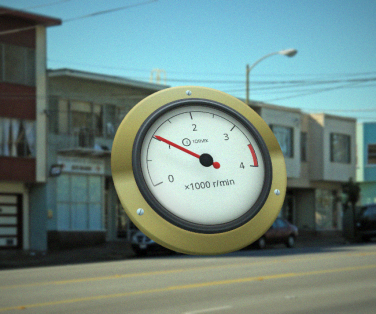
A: 1000 rpm
